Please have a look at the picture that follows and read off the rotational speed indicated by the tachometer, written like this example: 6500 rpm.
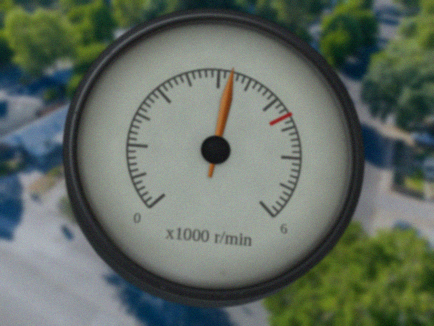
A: 3200 rpm
